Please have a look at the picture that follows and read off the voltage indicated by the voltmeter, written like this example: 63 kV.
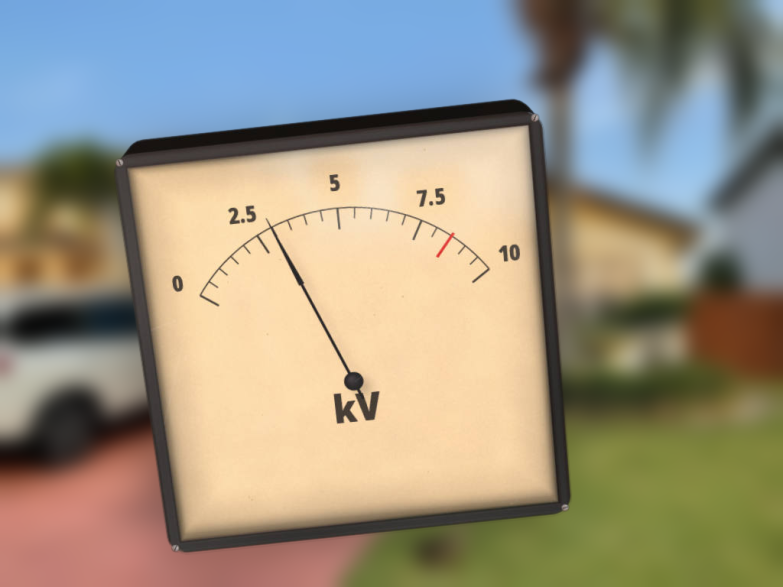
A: 3 kV
